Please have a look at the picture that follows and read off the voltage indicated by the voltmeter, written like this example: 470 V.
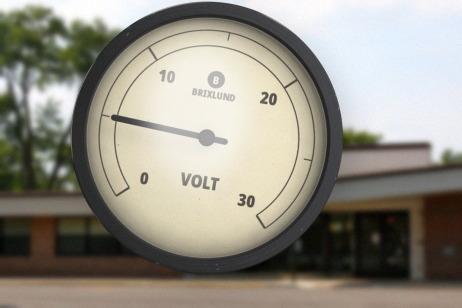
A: 5 V
